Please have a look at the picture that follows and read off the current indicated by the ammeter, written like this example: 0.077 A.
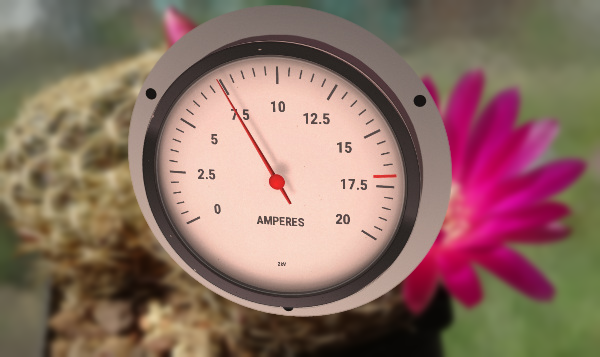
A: 7.5 A
